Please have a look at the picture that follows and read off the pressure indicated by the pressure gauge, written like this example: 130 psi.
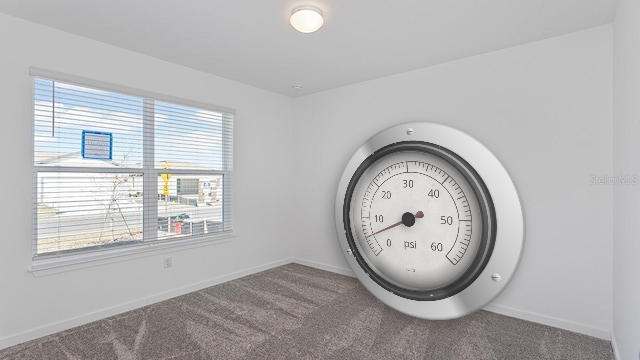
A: 5 psi
